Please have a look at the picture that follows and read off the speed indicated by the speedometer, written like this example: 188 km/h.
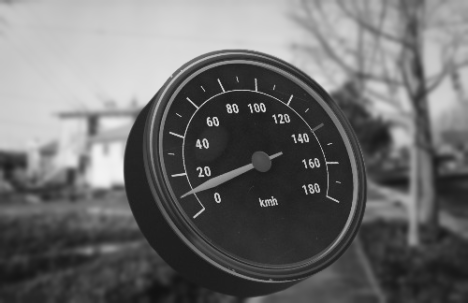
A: 10 km/h
